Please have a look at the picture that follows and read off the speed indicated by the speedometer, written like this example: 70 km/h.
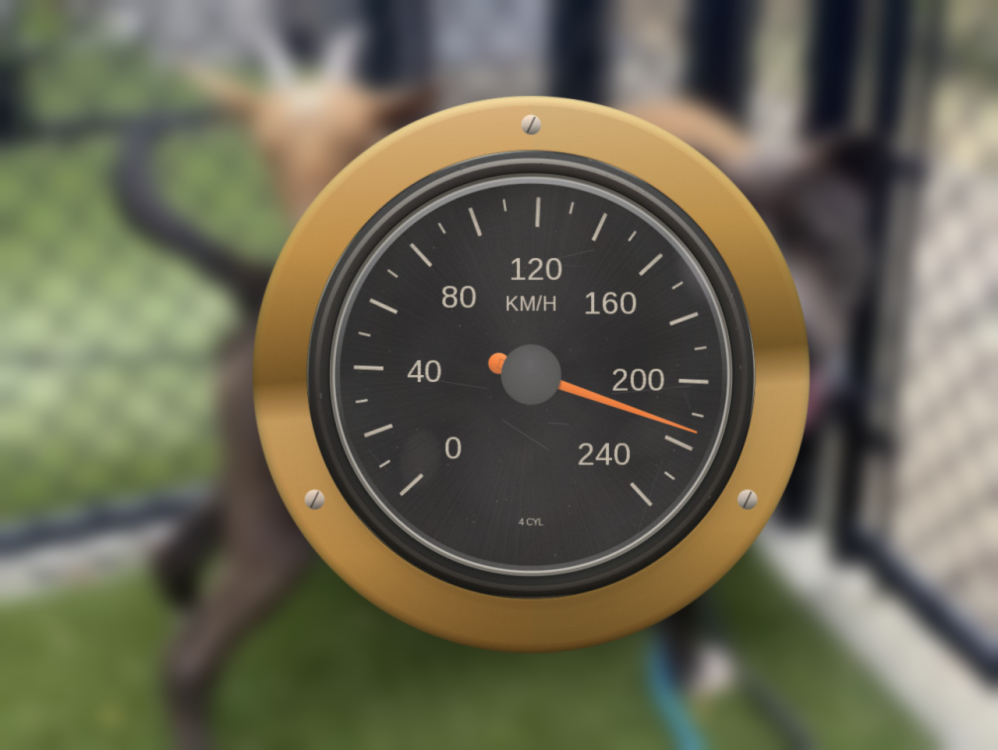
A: 215 km/h
